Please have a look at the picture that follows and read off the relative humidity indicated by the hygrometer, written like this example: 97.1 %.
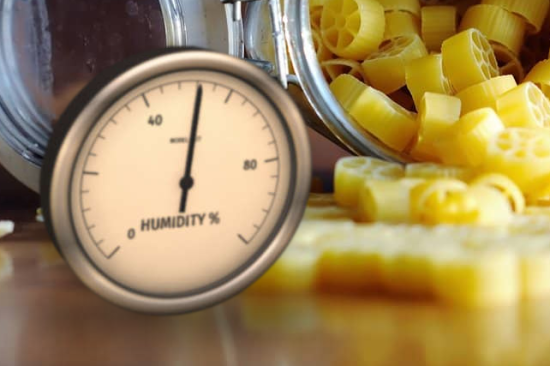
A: 52 %
